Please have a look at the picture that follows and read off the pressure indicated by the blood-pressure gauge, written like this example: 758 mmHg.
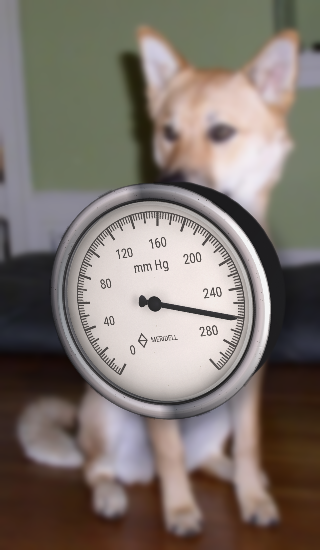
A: 260 mmHg
